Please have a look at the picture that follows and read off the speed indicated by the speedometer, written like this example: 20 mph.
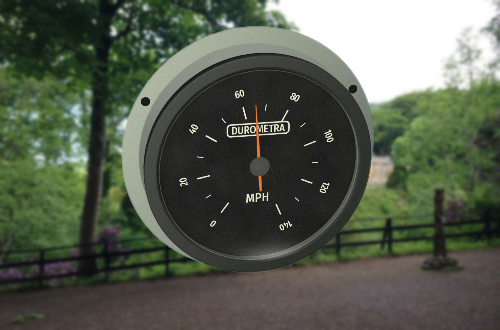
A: 65 mph
